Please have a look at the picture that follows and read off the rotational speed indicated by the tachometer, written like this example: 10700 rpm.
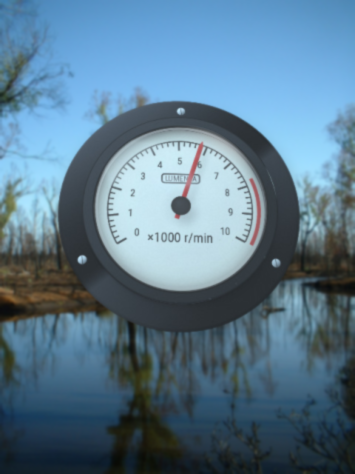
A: 5800 rpm
